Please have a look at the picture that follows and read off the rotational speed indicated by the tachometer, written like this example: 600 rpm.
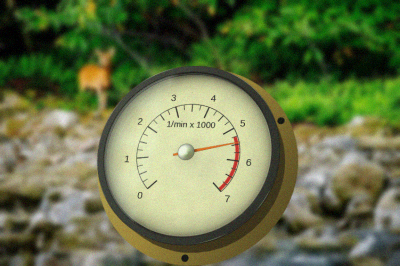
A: 5500 rpm
